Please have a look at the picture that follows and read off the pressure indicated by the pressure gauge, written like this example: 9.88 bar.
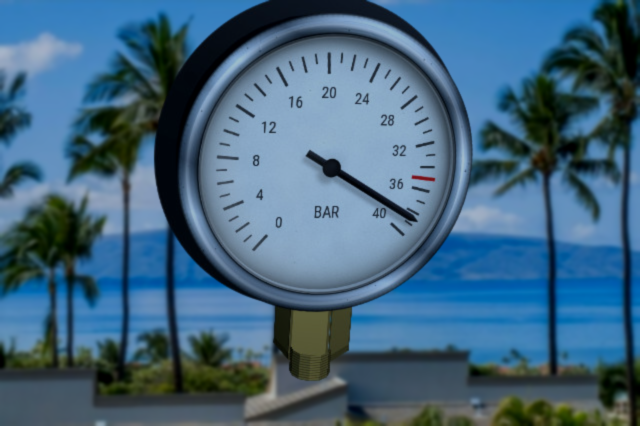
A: 38.5 bar
